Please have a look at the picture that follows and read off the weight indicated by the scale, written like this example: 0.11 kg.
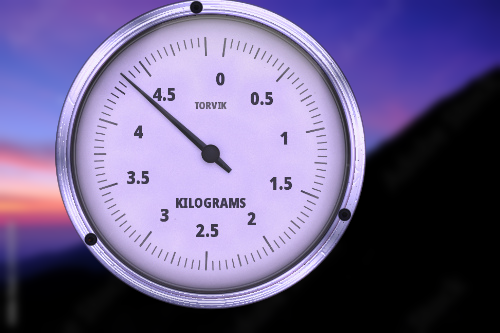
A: 4.35 kg
